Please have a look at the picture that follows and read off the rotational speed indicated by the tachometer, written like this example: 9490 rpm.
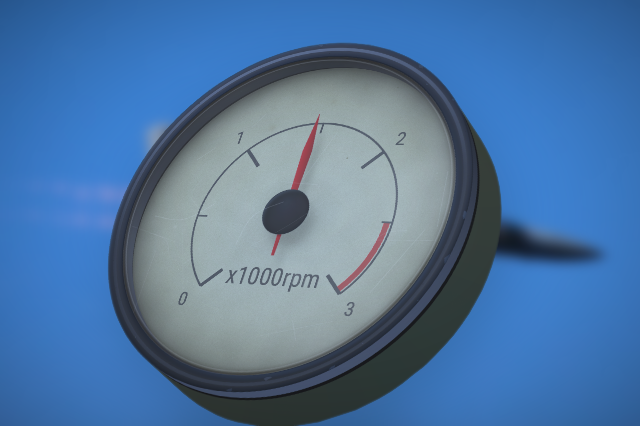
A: 1500 rpm
